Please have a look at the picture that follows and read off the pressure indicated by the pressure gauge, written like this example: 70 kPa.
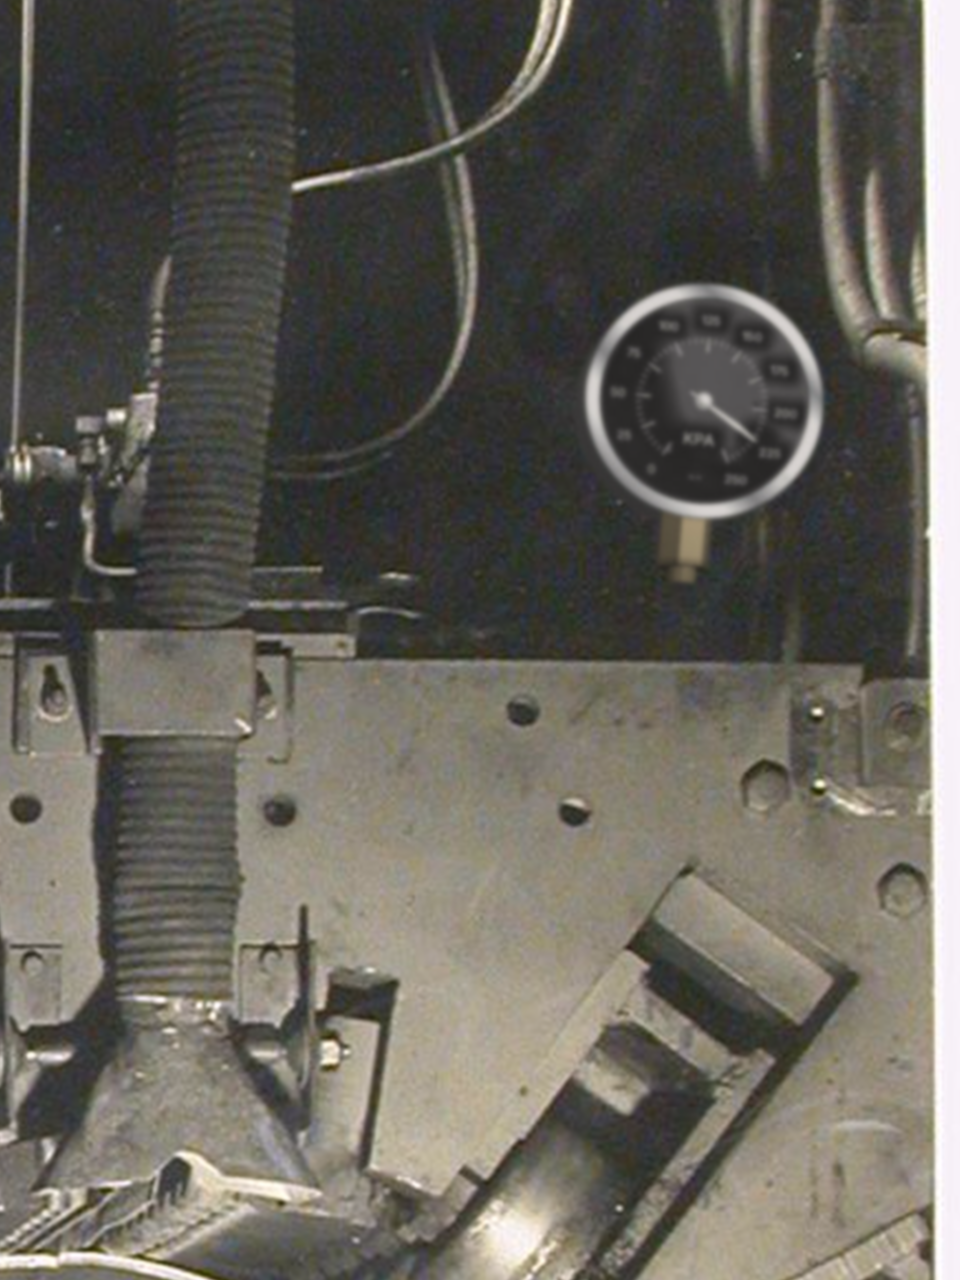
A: 225 kPa
